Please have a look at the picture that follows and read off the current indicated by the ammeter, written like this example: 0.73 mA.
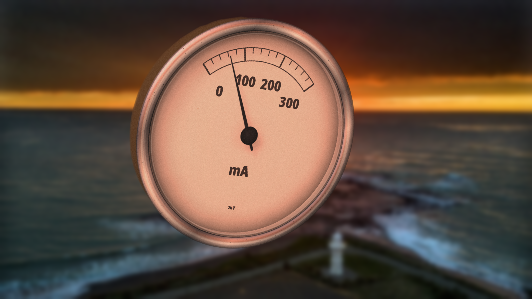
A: 60 mA
